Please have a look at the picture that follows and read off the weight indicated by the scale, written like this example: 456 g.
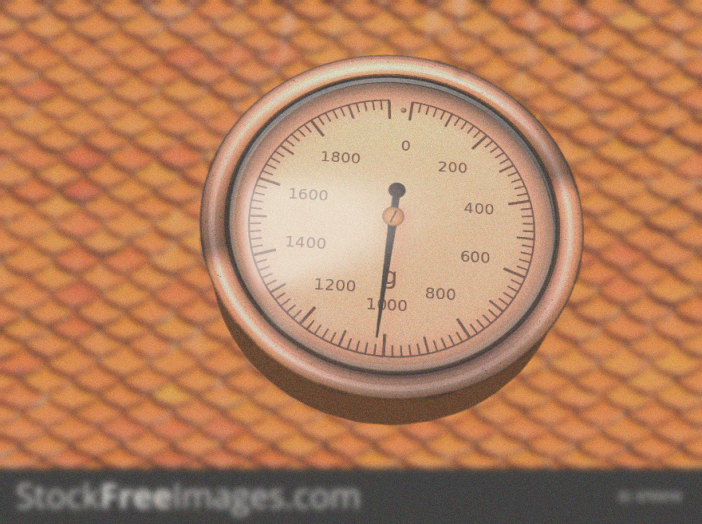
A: 1020 g
